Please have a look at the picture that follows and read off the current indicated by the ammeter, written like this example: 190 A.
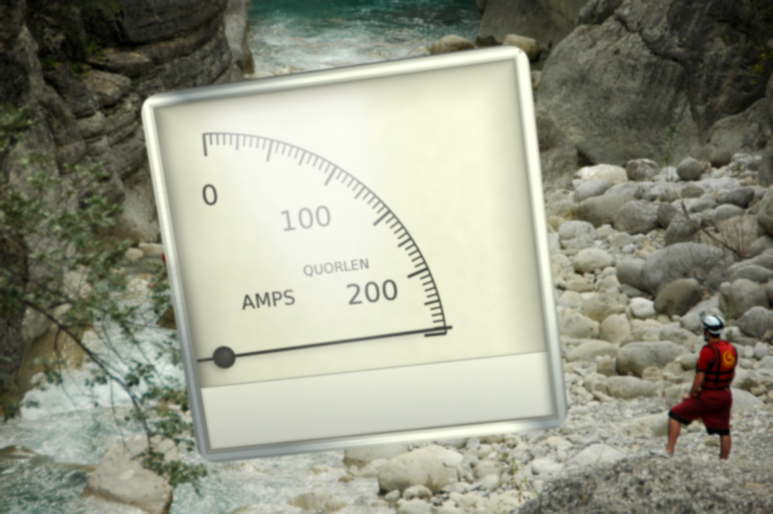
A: 245 A
